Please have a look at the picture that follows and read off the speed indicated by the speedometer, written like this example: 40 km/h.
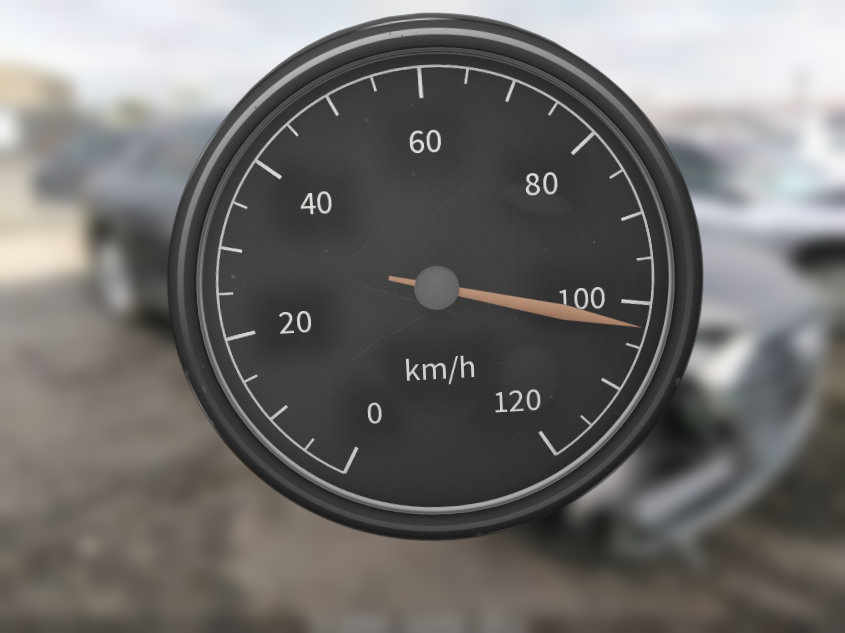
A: 102.5 km/h
